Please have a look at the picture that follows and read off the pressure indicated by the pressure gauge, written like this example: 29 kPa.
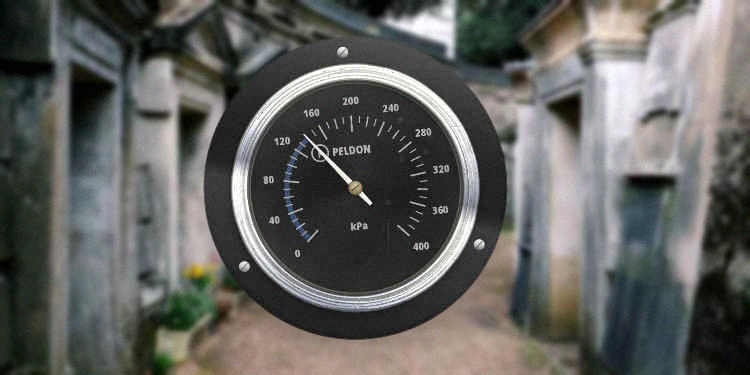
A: 140 kPa
